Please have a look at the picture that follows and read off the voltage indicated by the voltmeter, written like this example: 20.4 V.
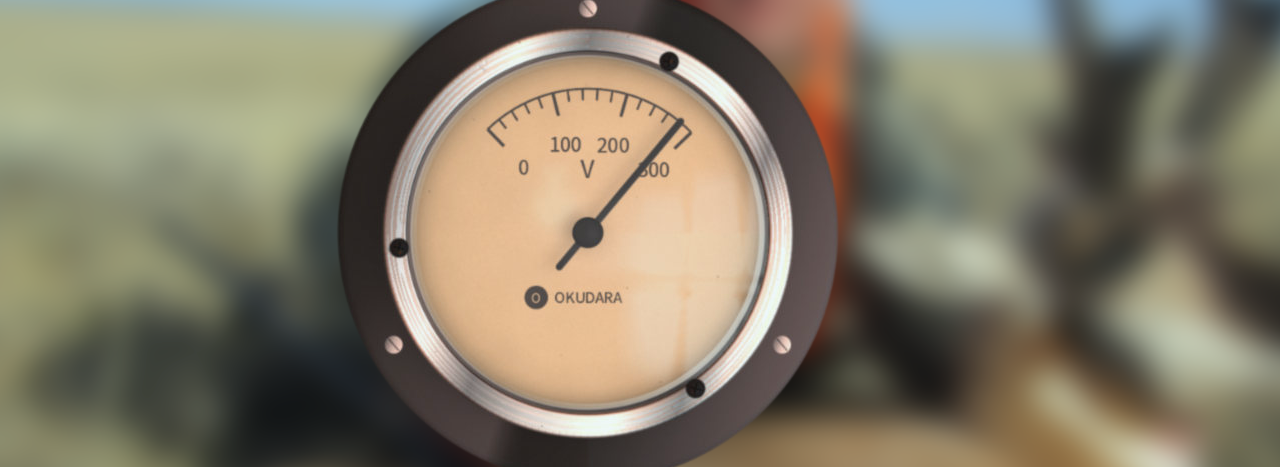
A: 280 V
